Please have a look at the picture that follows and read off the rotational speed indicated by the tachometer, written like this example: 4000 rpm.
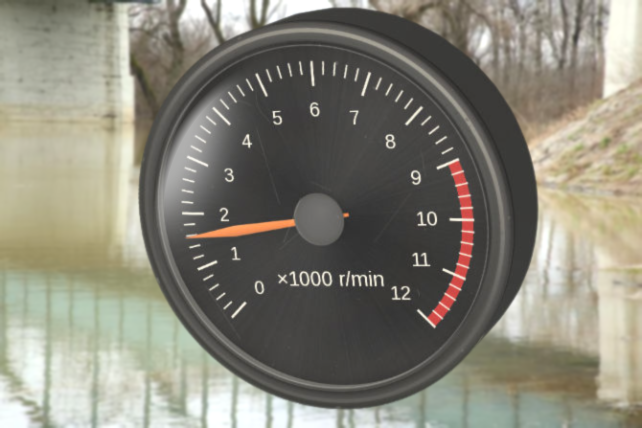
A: 1600 rpm
